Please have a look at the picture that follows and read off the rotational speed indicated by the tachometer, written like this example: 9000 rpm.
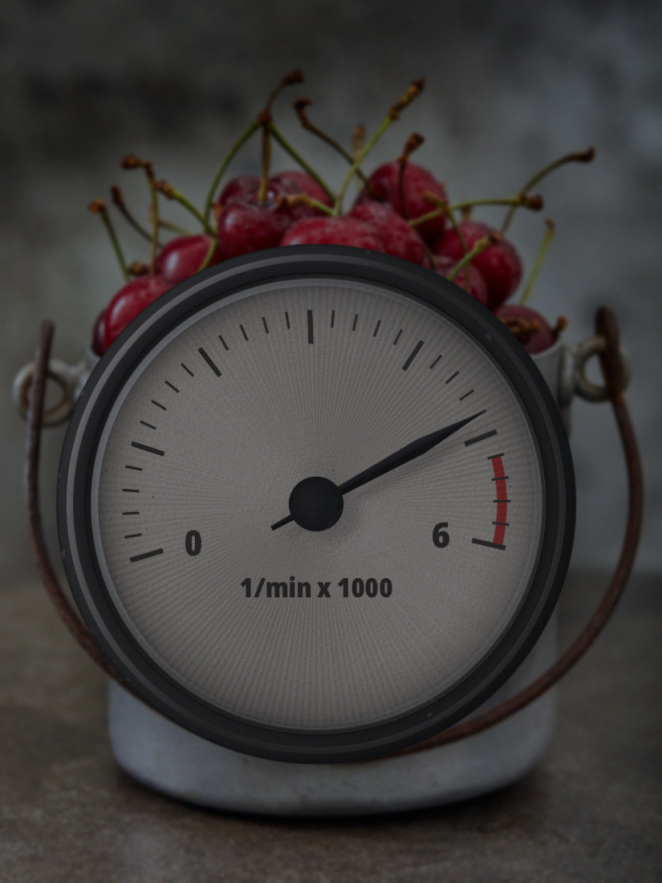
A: 4800 rpm
